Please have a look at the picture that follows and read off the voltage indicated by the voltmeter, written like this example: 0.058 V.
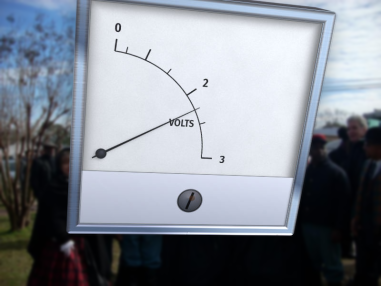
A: 2.25 V
